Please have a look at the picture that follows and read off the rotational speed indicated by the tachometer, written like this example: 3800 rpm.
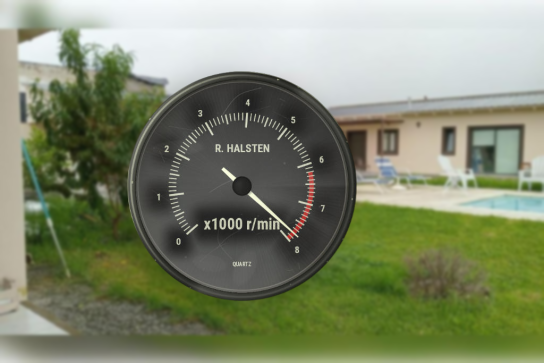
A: 7800 rpm
